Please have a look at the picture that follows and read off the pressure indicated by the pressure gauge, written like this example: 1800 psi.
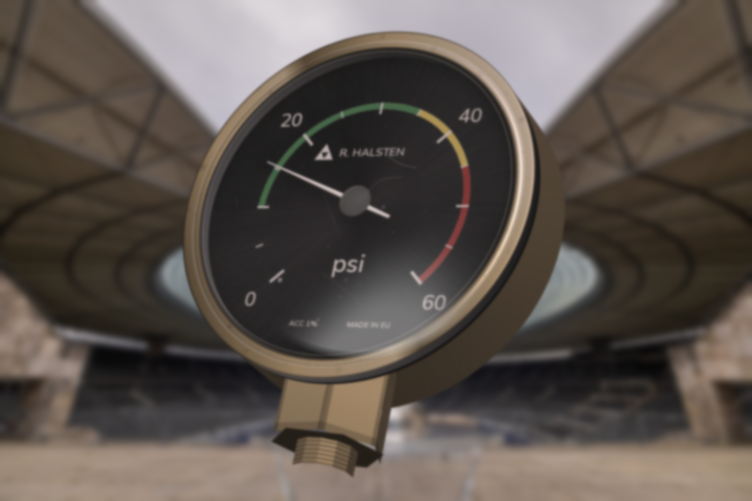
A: 15 psi
